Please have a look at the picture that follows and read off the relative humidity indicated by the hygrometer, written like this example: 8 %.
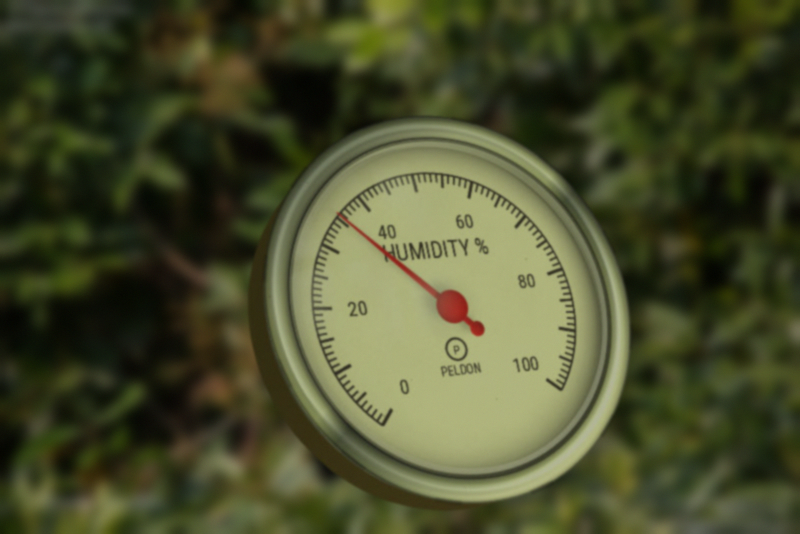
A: 35 %
